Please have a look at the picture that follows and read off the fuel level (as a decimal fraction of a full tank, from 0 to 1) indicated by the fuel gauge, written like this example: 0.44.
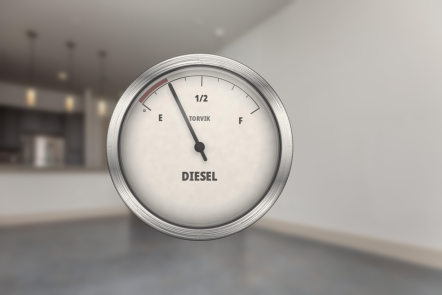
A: 0.25
